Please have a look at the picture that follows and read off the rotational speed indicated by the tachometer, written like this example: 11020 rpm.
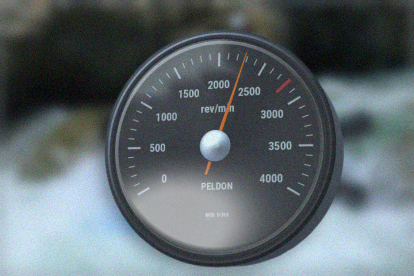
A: 2300 rpm
